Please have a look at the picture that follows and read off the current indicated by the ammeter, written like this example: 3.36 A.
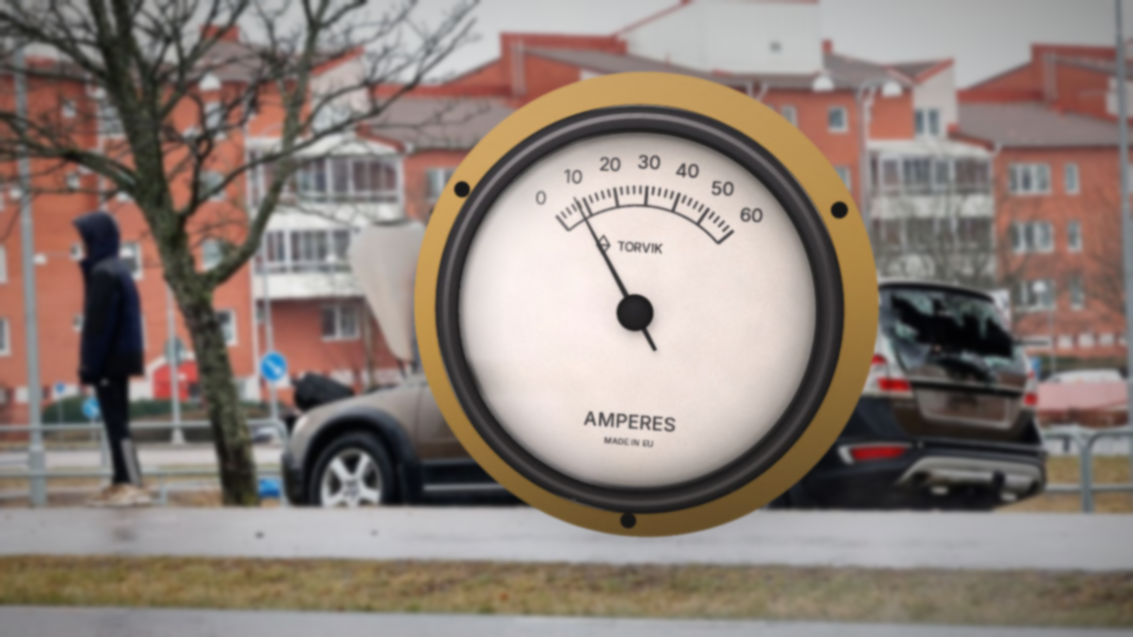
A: 8 A
